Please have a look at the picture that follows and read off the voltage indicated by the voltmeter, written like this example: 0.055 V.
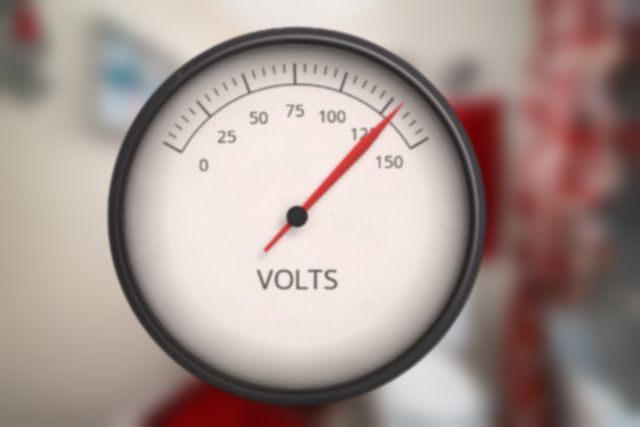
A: 130 V
